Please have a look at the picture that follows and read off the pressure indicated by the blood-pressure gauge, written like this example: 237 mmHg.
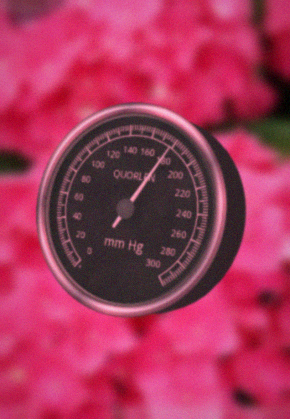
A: 180 mmHg
